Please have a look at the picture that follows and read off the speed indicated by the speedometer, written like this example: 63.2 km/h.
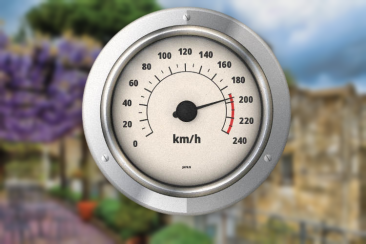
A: 195 km/h
